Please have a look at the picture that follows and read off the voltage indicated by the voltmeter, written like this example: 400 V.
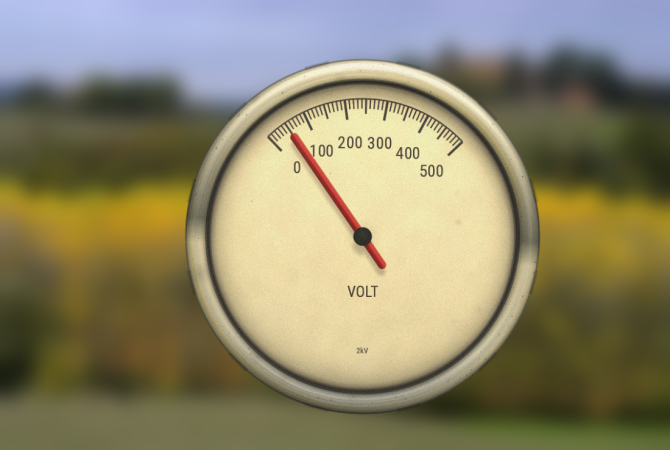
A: 50 V
